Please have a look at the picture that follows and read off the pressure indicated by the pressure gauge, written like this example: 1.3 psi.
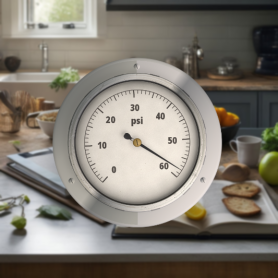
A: 58 psi
